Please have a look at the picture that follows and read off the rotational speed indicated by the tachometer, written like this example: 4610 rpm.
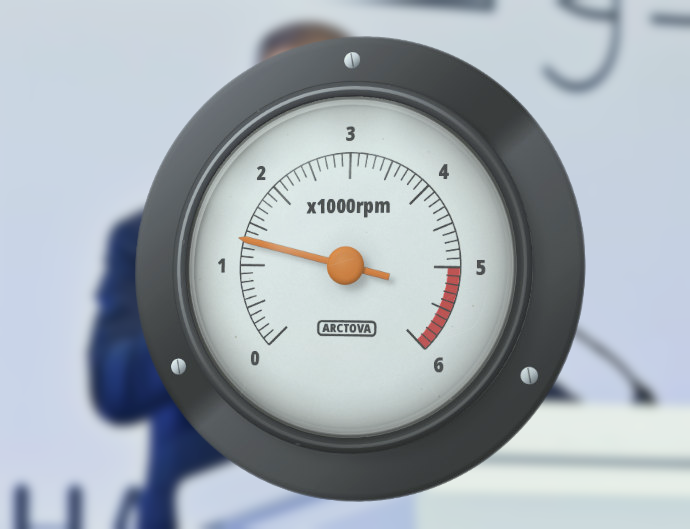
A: 1300 rpm
